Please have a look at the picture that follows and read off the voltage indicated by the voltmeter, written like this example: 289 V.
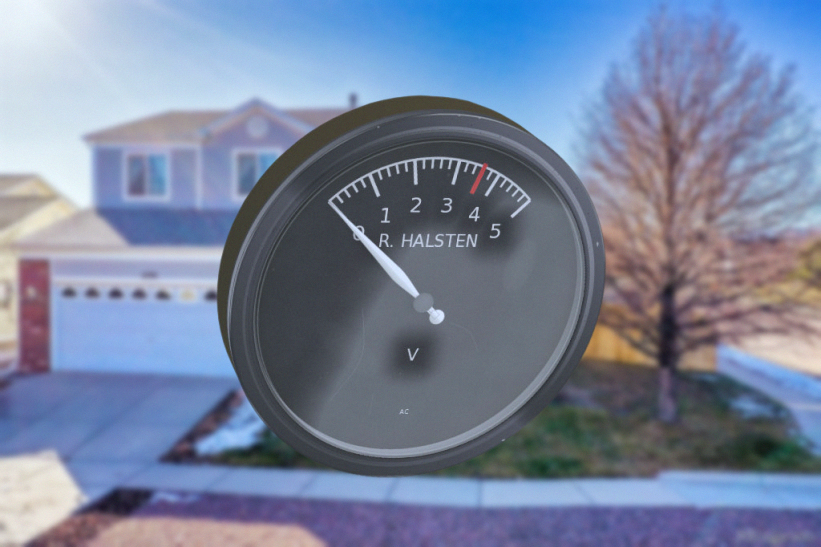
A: 0 V
